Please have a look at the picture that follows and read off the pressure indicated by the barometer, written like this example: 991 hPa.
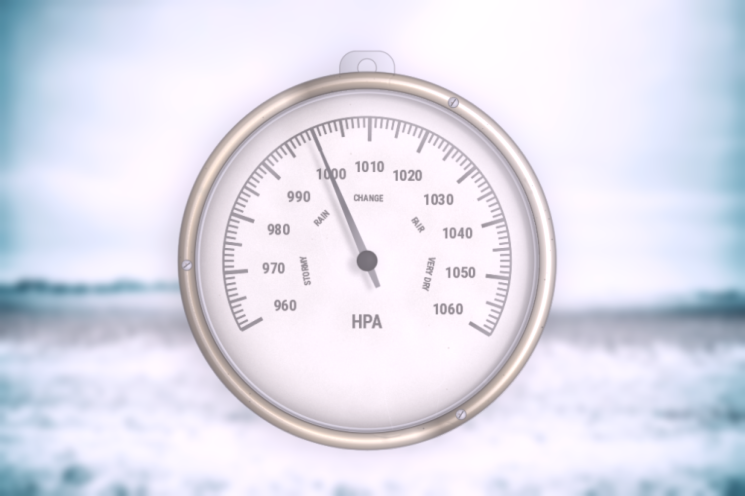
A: 1000 hPa
